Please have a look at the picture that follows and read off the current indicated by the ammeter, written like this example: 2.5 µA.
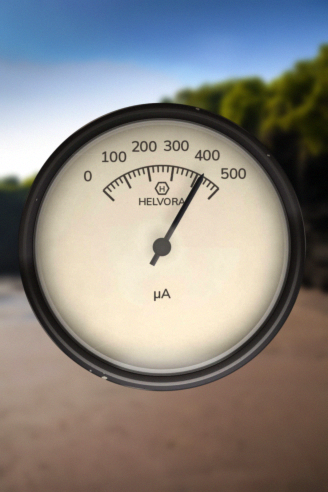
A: 420 µA
